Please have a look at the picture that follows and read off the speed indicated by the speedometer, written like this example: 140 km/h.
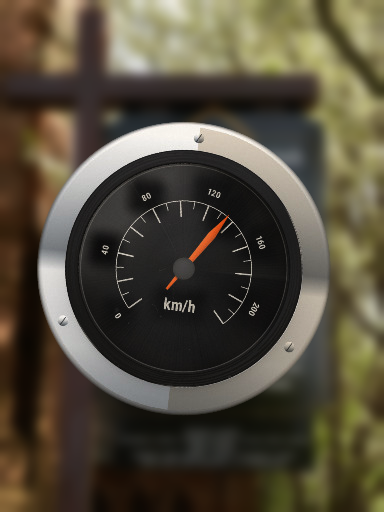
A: 135 km/h
